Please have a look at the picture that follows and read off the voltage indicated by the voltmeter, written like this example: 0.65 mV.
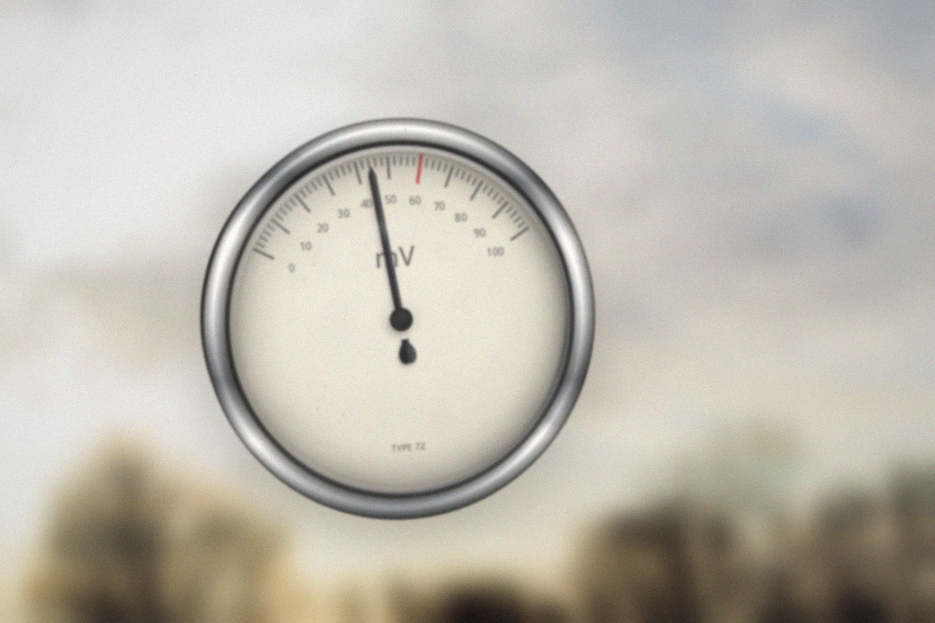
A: 44 mV
